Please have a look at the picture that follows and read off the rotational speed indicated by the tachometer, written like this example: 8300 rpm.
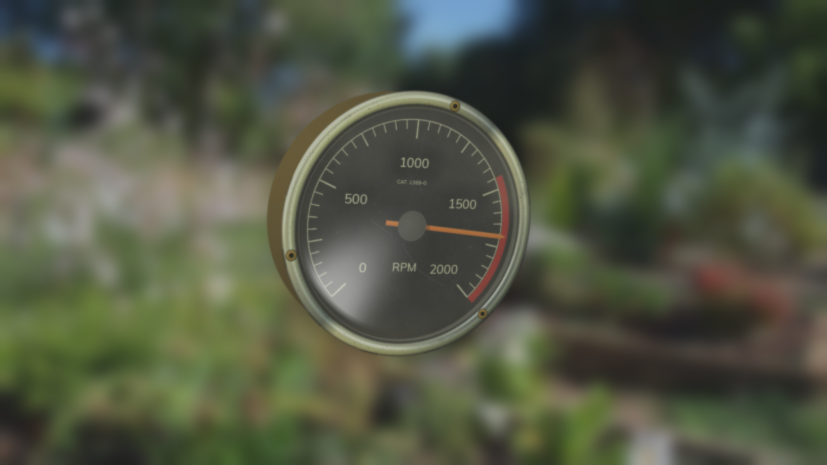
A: 1700 rpm
